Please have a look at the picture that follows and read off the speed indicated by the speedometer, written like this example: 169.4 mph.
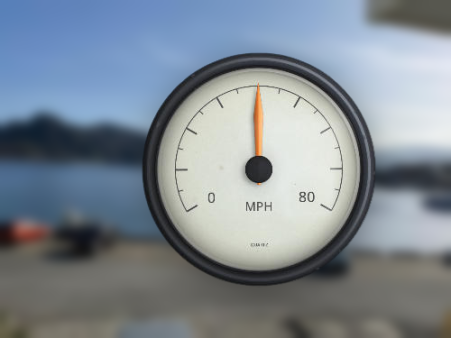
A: 40 mph
